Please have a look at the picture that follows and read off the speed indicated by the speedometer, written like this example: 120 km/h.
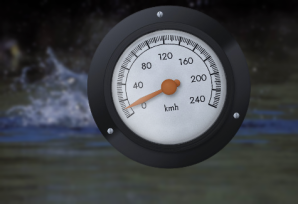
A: 10 km/h
